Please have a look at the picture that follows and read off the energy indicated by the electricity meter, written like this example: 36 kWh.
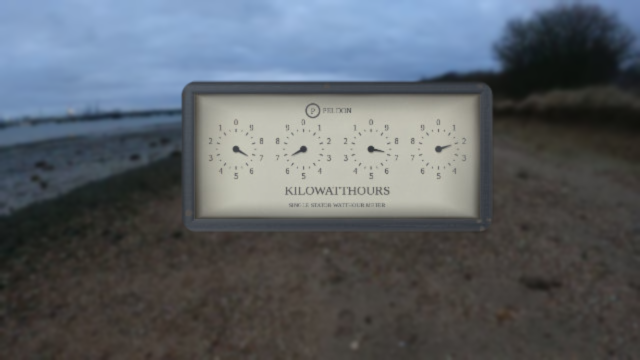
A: 6672 kWh
